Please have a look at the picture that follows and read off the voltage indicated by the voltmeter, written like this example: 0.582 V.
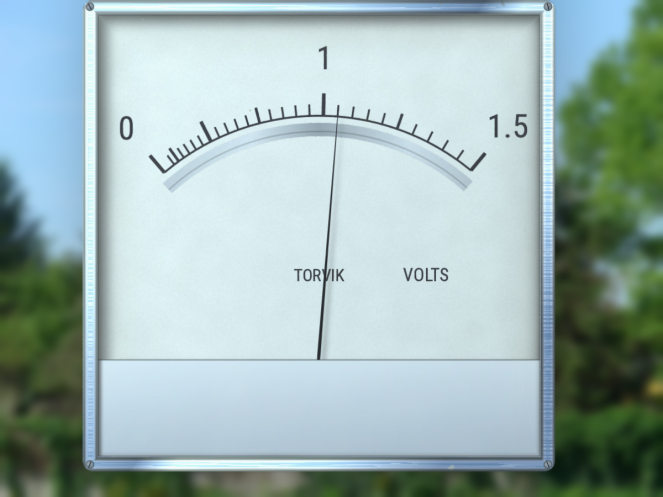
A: 1.05 V
